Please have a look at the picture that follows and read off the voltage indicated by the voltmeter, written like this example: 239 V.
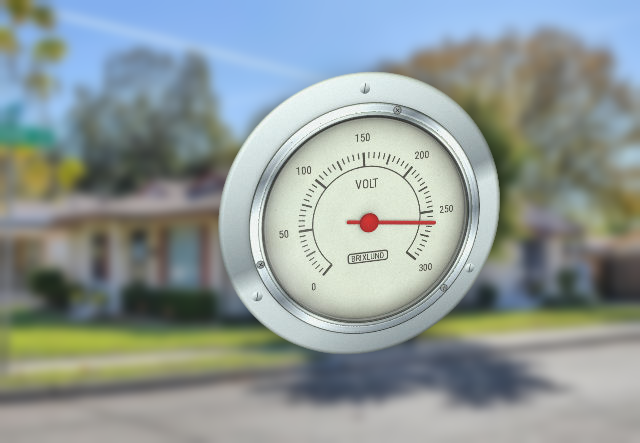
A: 260 V
